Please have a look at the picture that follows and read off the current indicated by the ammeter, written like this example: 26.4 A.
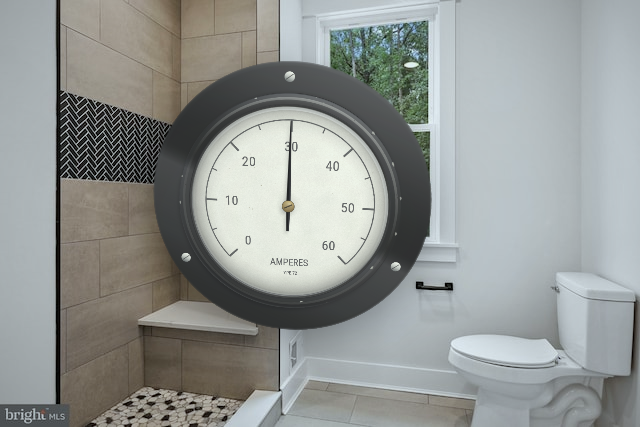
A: 30 A
